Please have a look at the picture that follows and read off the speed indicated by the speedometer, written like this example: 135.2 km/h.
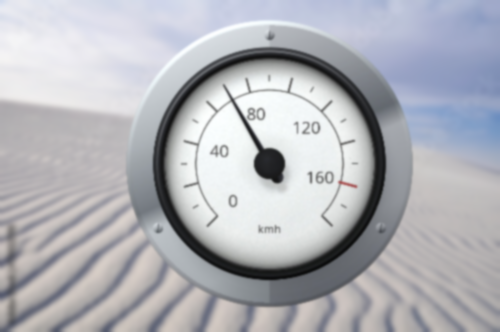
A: 70 km/h
